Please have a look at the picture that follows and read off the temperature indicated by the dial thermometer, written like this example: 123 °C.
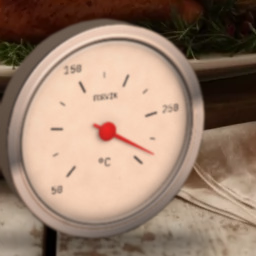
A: 287.5 °C
